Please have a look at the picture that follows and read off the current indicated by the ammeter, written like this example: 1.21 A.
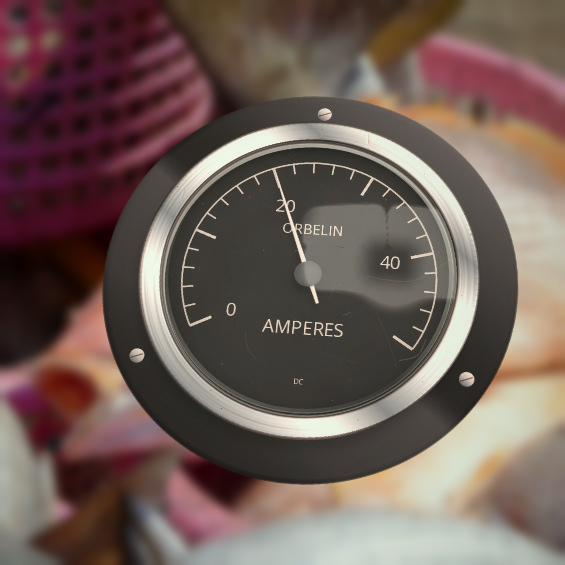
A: 20 A
